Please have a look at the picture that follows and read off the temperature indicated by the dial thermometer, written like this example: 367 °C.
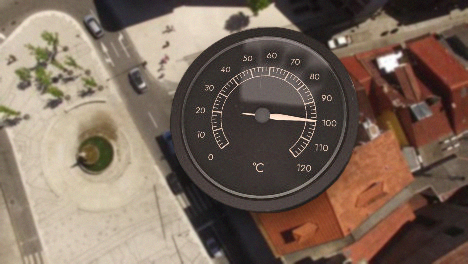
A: 100 °C
